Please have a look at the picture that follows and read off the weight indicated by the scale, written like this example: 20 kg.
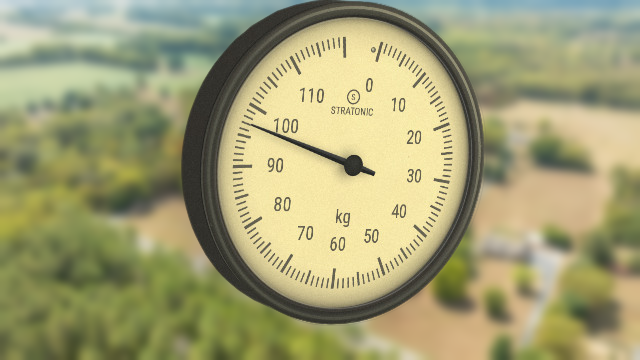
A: 97 kg
